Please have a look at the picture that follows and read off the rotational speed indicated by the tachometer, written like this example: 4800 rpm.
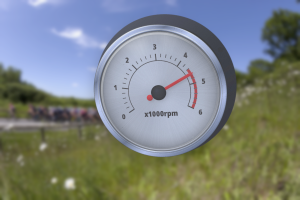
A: 4600 rpm
